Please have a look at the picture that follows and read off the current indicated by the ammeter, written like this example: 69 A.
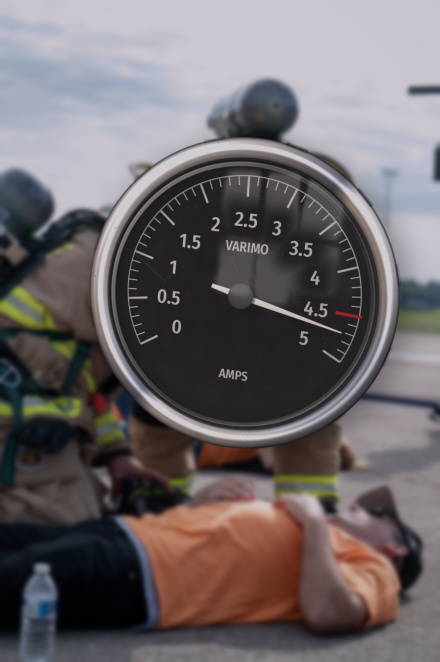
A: 4.7 A
